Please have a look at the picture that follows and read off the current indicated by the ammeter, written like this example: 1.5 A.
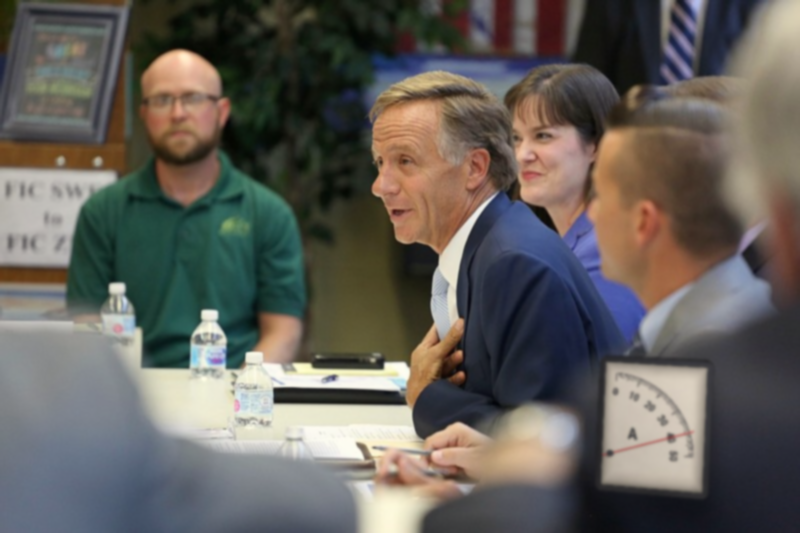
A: 40 A
